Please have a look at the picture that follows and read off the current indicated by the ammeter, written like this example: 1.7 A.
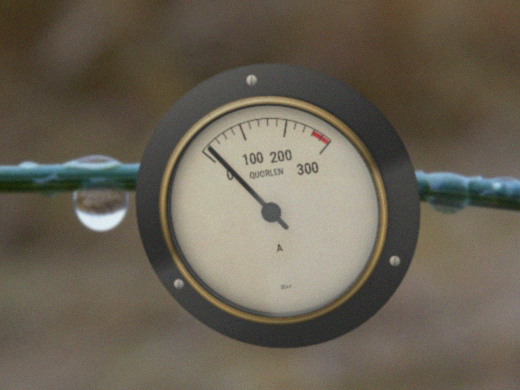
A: 20 A
